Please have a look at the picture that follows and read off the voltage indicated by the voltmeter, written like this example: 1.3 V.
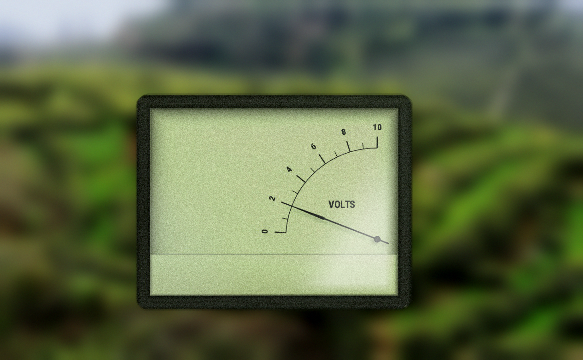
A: 2 V
